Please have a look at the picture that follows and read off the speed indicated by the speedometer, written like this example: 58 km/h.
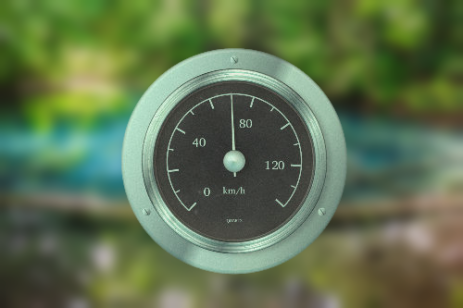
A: 70 km/h
